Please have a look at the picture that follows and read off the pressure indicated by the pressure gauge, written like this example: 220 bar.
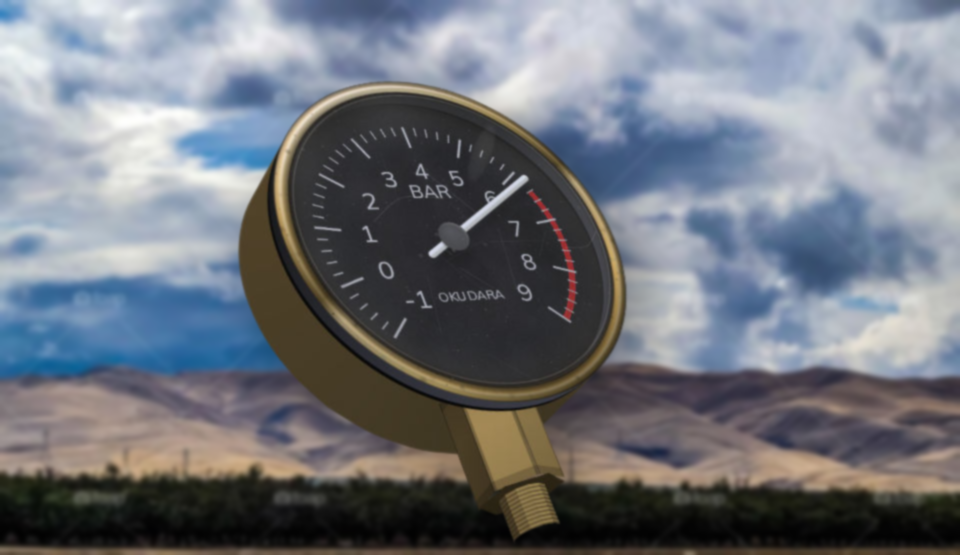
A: 6.2 bar
